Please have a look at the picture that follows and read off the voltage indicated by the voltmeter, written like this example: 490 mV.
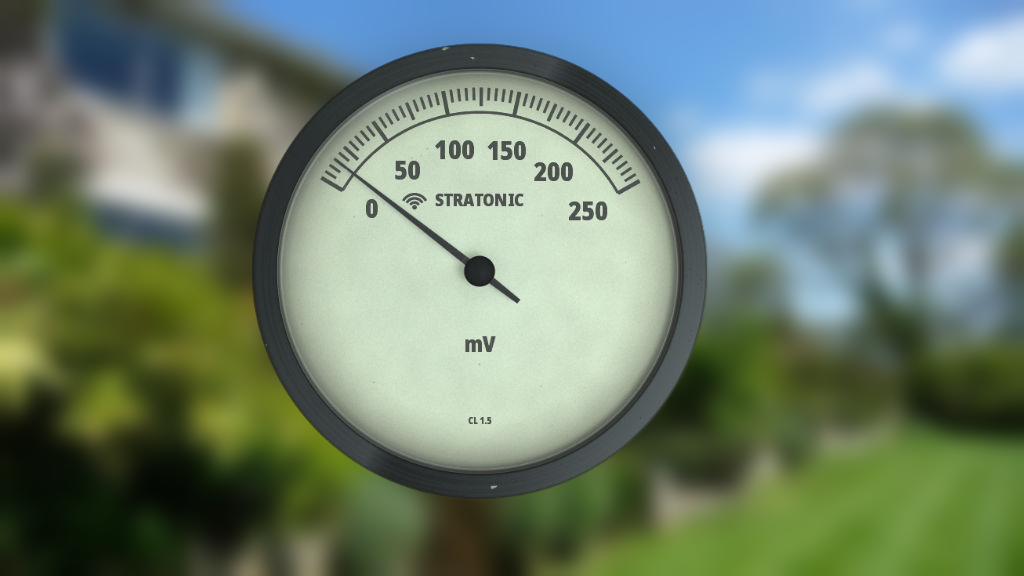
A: 15 mV
